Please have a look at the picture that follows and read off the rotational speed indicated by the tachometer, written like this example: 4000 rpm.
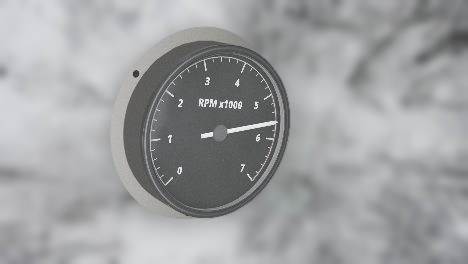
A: 5600 rpm
